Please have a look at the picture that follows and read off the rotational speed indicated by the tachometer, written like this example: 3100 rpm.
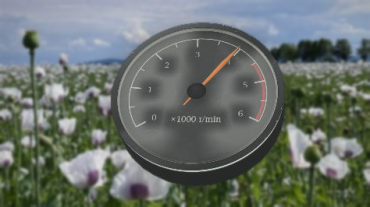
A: 4000 rpm
